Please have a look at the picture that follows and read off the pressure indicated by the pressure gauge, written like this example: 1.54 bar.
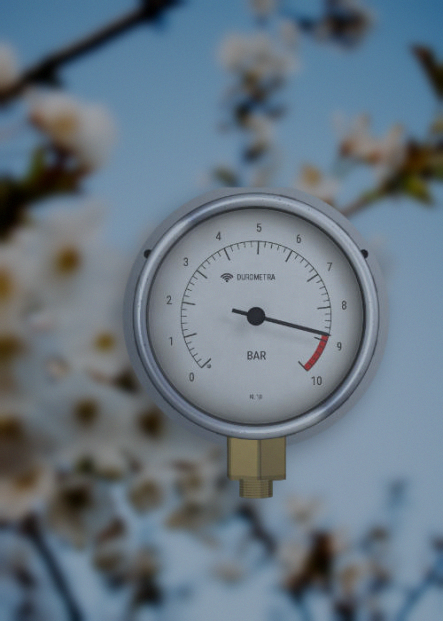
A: 8.8 bar
